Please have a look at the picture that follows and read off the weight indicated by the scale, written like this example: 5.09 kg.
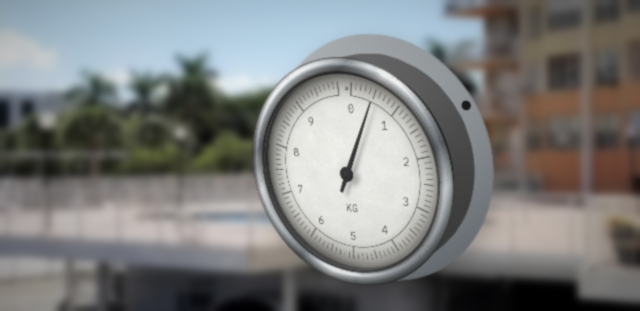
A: 0.5 kg
